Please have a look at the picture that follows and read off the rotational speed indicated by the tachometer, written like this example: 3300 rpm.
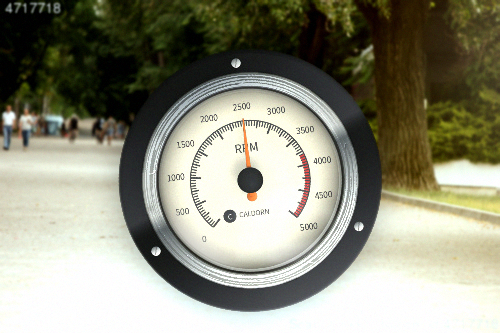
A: 2500 rpm
